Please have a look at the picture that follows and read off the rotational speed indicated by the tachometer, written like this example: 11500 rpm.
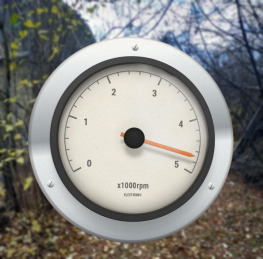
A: 4700 rpm
